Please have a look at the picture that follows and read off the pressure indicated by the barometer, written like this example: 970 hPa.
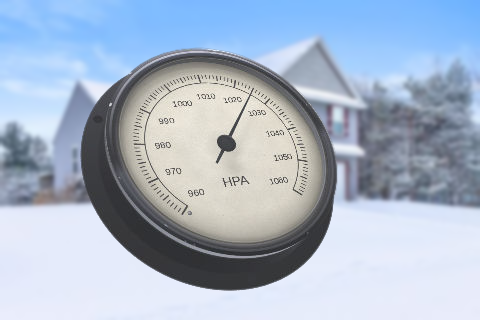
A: 1025 hPa
